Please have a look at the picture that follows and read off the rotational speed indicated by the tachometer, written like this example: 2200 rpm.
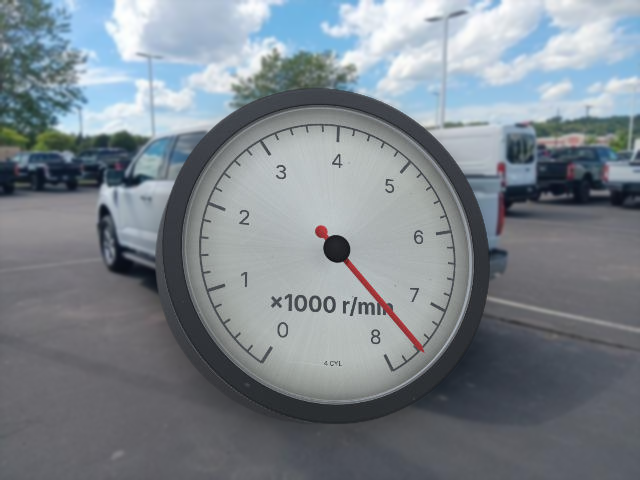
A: 7600 rpm
